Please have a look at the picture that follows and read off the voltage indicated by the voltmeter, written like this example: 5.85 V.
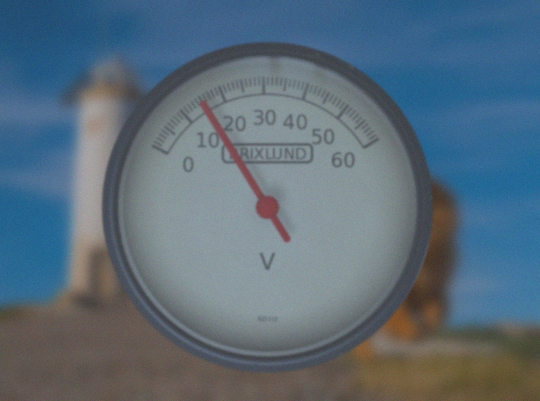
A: 15 V
